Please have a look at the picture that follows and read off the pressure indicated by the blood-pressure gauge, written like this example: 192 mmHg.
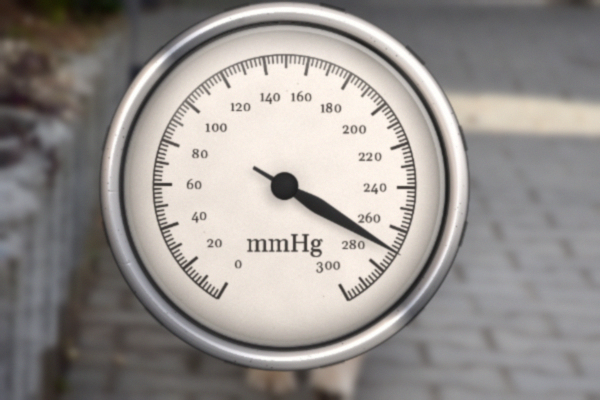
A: 270 mmHg
